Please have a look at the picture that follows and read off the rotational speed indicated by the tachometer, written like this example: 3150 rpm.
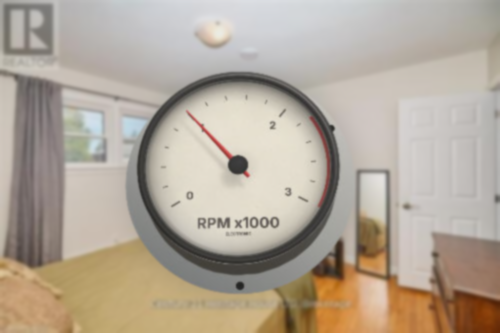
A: 1000 rpm
